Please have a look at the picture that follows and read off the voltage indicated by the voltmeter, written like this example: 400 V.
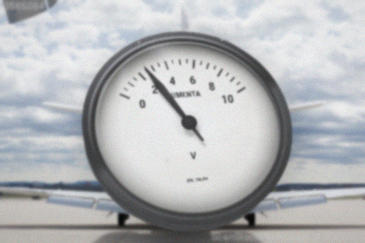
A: 2.5 V
